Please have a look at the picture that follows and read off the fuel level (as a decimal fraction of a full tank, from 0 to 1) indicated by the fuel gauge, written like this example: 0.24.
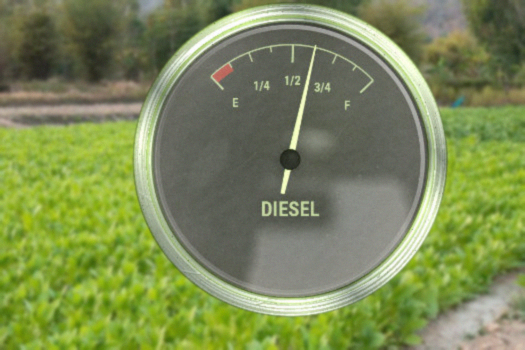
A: 0.625
